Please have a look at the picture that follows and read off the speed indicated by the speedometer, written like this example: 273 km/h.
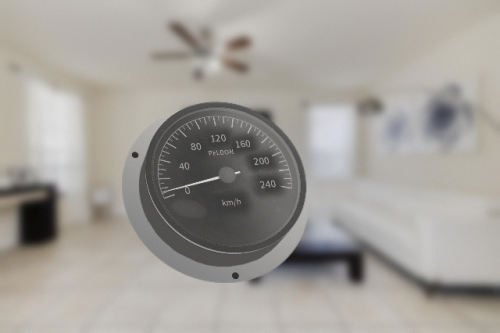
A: 5 km/h
